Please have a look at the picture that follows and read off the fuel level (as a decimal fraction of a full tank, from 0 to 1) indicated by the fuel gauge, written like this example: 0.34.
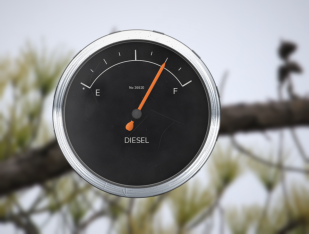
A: 0.75
